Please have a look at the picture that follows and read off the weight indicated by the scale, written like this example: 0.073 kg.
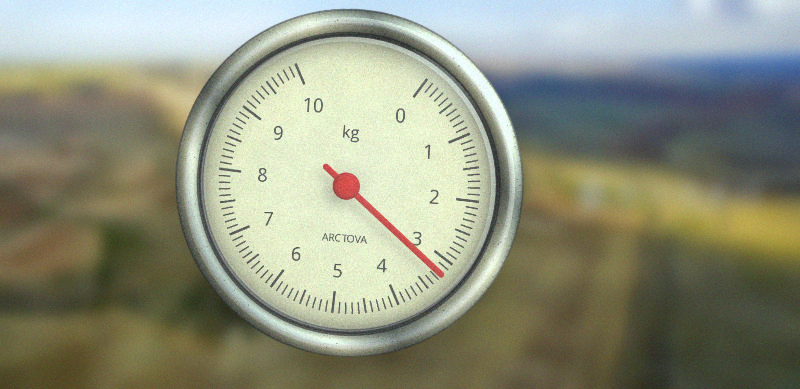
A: 3.2 kg
